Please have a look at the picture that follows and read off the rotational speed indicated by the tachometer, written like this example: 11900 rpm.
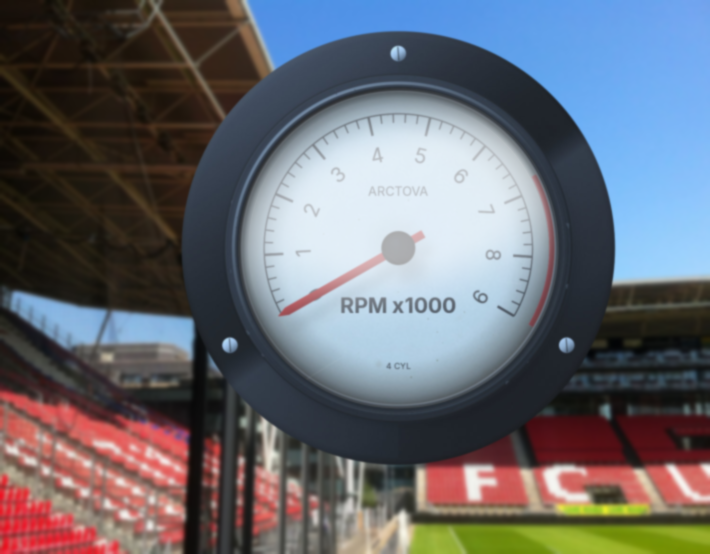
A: 0 rpm
